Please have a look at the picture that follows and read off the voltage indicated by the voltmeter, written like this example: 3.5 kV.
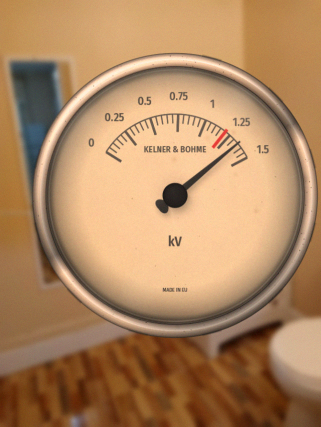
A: 1.35 kV
